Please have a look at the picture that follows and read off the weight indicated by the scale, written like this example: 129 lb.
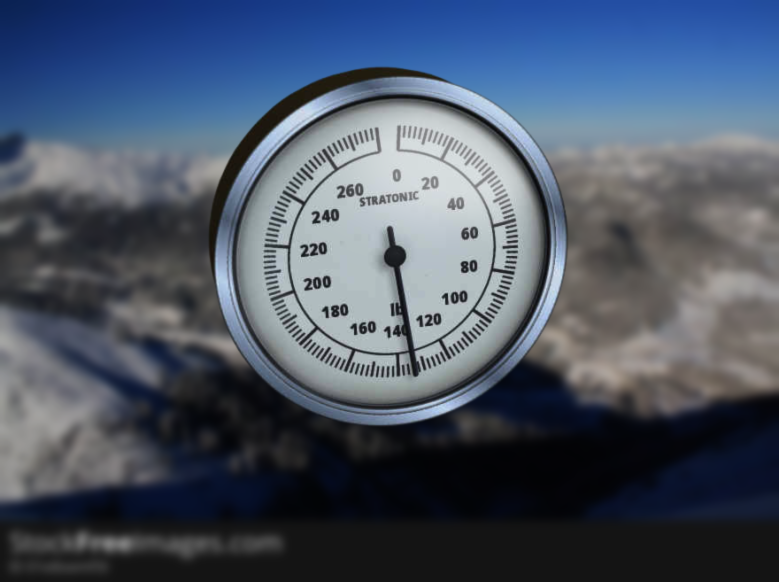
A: 134 lb
